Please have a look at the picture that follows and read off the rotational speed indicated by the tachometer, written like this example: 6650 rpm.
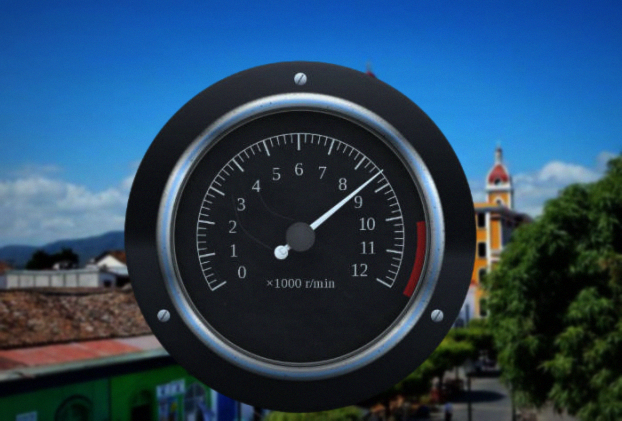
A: 8600 rpm
